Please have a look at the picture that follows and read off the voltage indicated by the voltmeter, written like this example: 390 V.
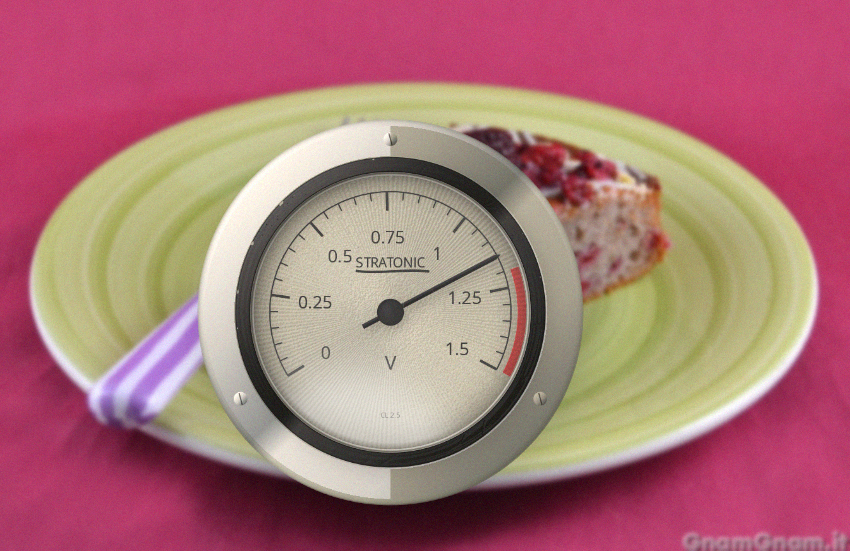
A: 1.15 V
